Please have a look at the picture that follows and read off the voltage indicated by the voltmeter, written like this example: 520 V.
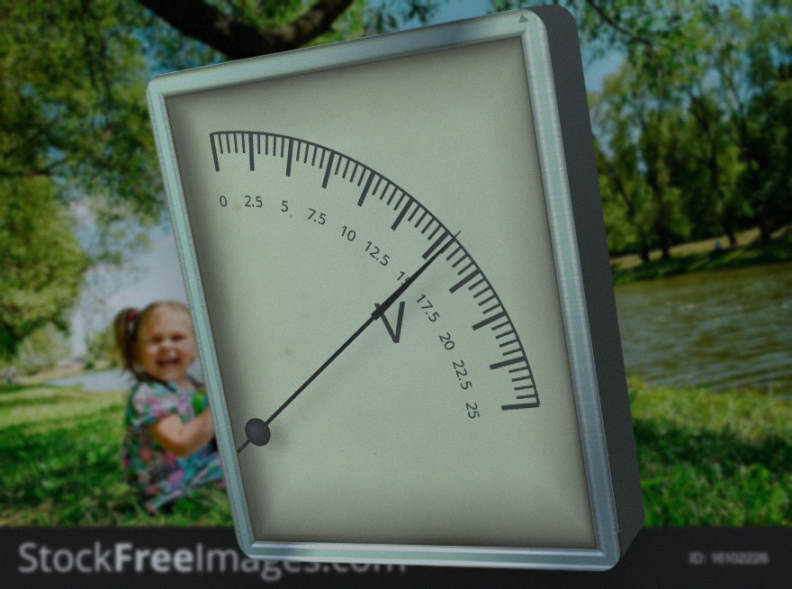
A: 15.5 V
